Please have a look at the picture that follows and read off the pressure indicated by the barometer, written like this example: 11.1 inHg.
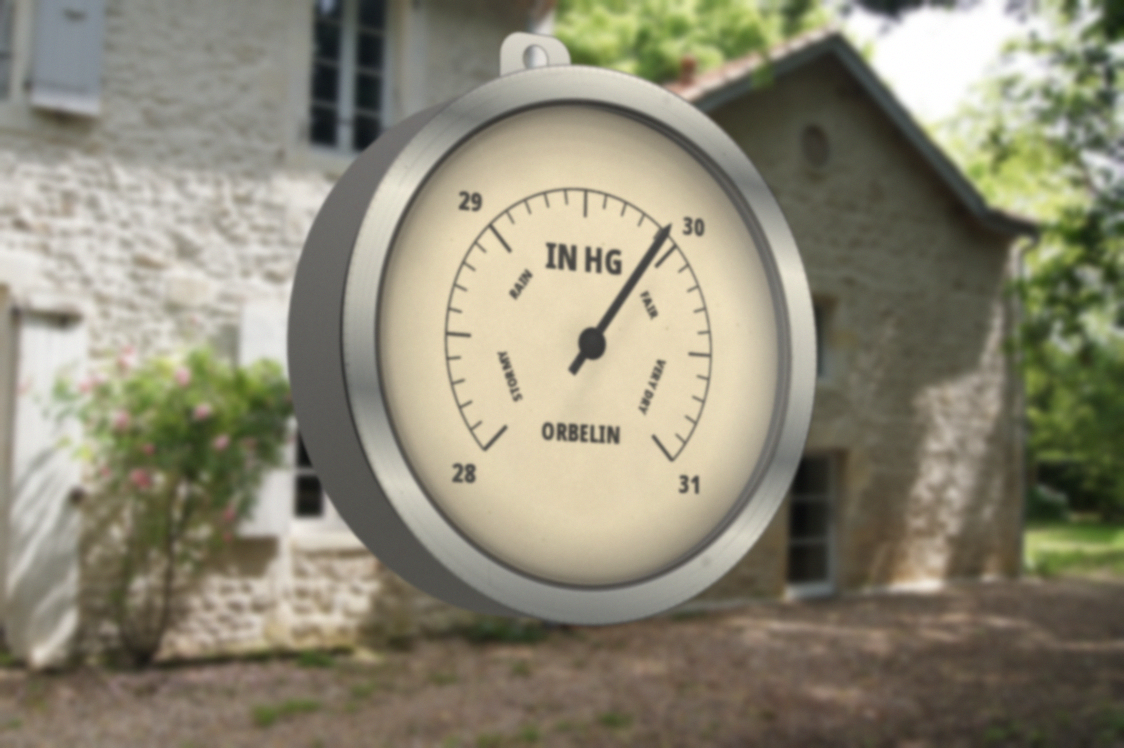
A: 29.9 inHg
